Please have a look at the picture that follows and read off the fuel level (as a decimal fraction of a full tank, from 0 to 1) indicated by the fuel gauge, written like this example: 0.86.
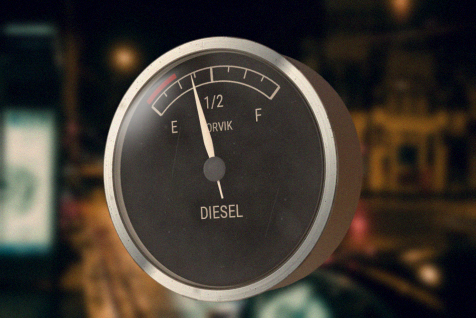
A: 0.375
